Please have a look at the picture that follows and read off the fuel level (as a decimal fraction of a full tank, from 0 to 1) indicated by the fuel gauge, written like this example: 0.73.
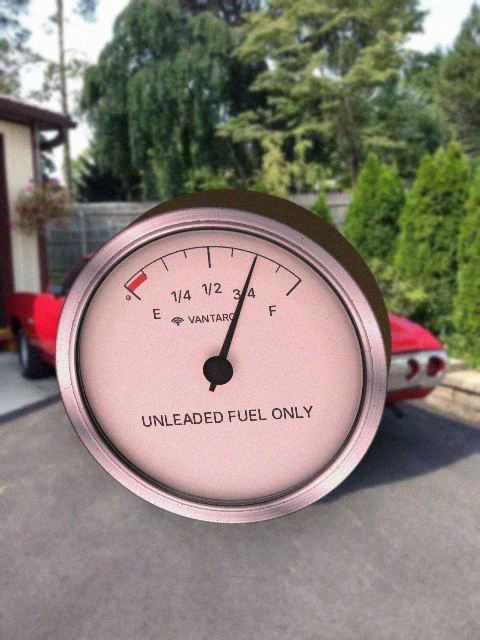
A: 0.75
